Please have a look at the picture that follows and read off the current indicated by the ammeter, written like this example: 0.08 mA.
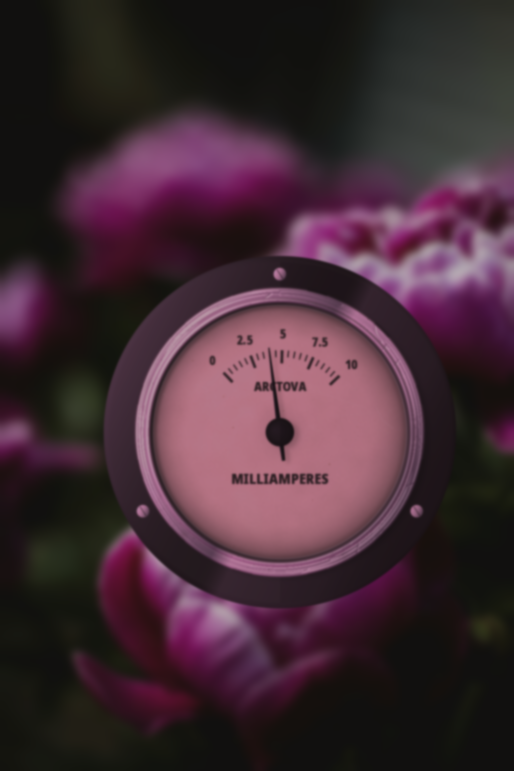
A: 4 mA
